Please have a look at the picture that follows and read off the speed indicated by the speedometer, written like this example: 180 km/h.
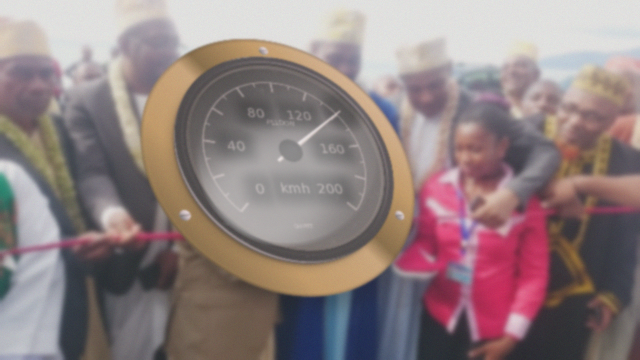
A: 140 km/h
